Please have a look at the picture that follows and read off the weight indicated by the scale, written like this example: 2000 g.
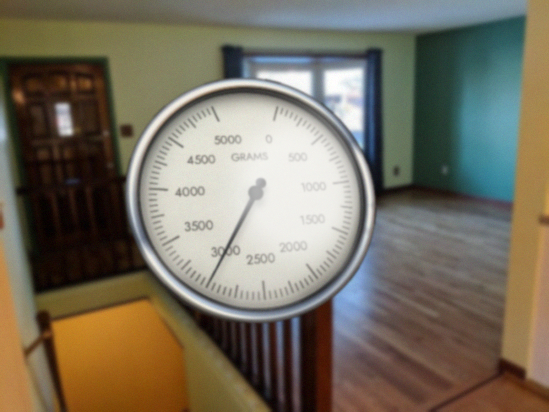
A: 3000 g
